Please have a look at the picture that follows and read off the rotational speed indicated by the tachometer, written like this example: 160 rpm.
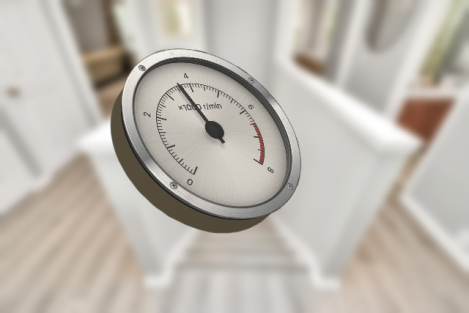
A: 3500 rpm
